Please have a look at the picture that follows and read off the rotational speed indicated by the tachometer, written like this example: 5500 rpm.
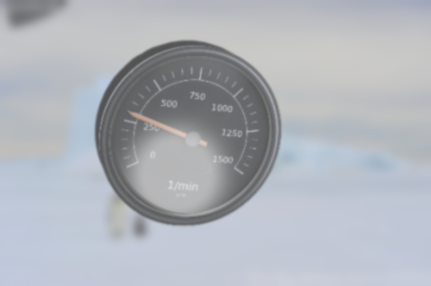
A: 300 rpm
